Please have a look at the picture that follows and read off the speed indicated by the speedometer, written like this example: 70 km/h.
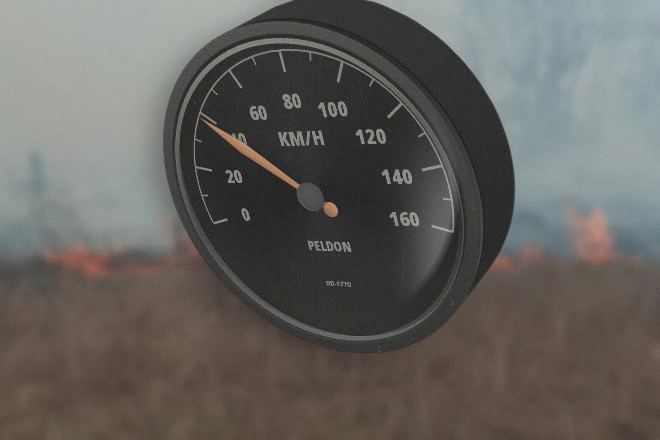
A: 40 km/h
